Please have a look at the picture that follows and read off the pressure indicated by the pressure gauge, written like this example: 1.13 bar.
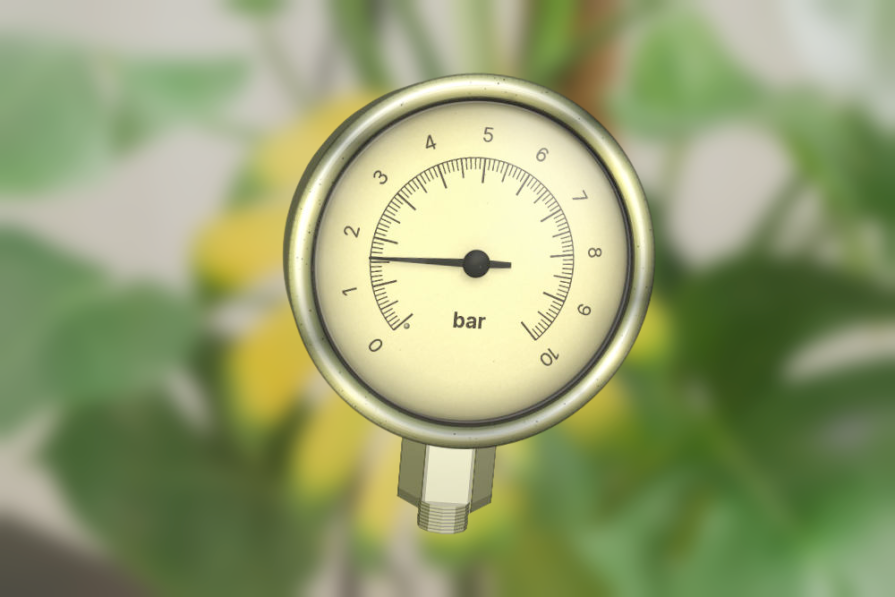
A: 1.6 bar
